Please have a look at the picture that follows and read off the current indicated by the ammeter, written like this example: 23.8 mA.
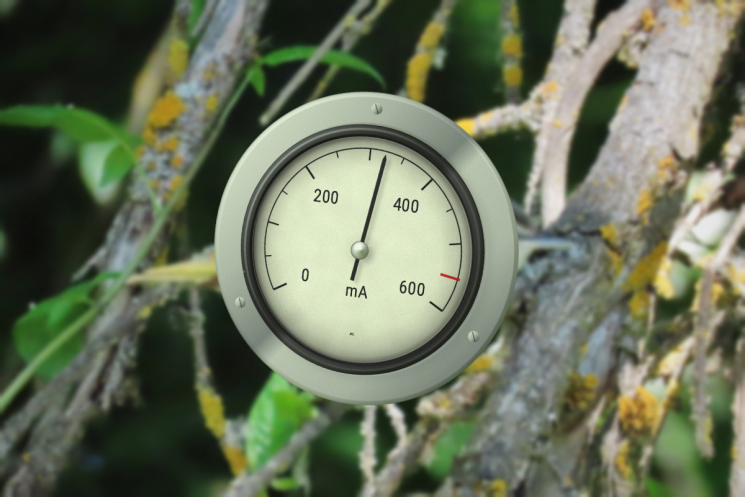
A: 325 mA
